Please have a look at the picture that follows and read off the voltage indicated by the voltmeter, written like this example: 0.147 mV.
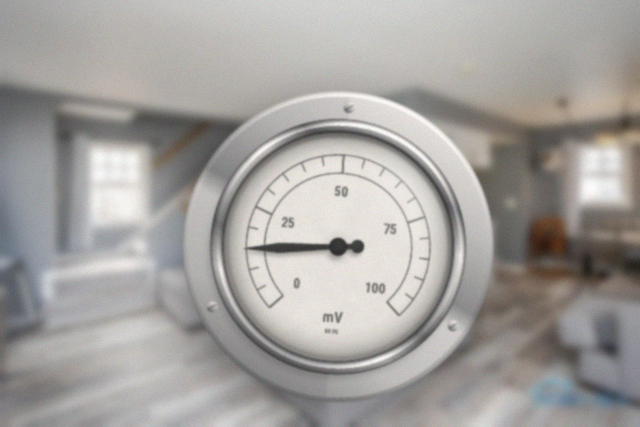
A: 15 mV
